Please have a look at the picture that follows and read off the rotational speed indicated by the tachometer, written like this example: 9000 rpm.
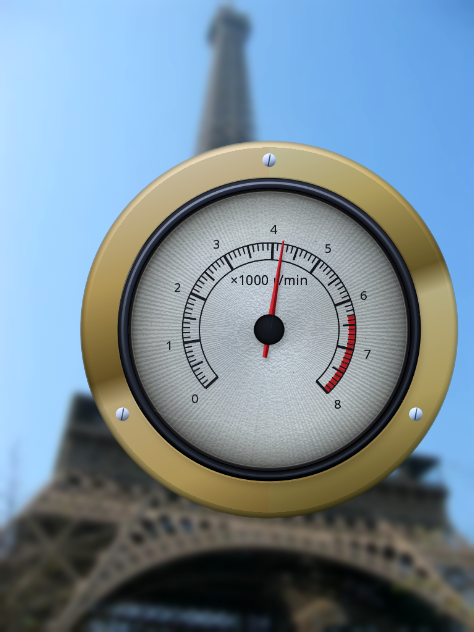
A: 4200 rpm
